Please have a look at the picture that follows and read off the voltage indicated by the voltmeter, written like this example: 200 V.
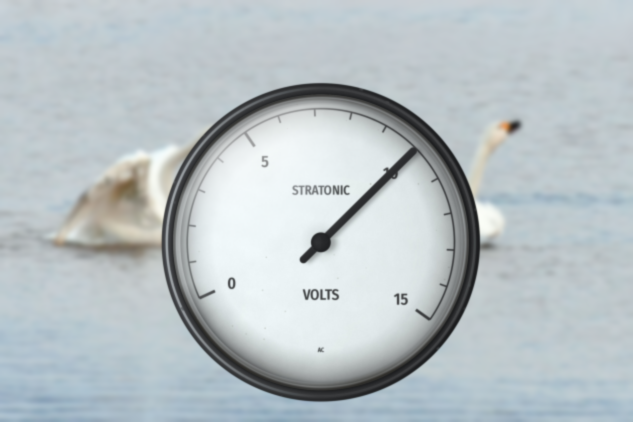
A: 10 V
